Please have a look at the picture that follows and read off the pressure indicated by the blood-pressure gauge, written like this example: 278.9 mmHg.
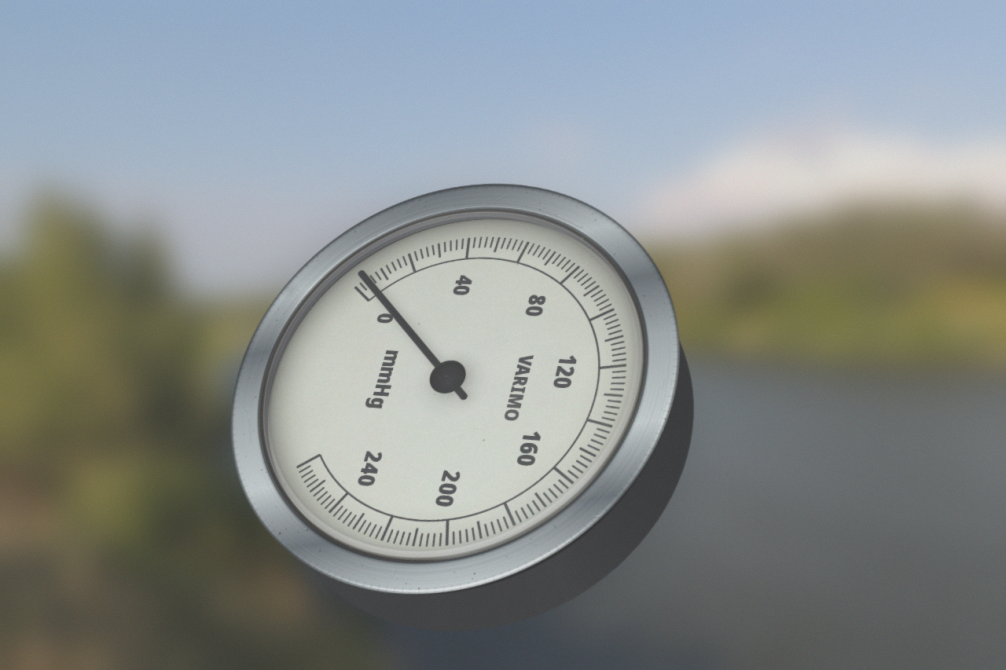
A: 4 mmHg
